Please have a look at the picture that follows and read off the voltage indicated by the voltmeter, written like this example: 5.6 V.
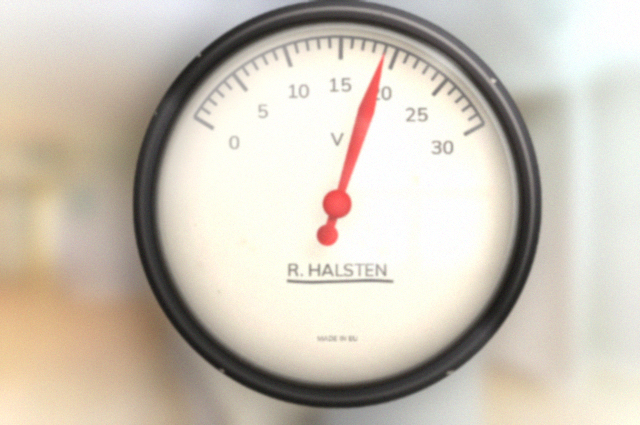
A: 19 V
